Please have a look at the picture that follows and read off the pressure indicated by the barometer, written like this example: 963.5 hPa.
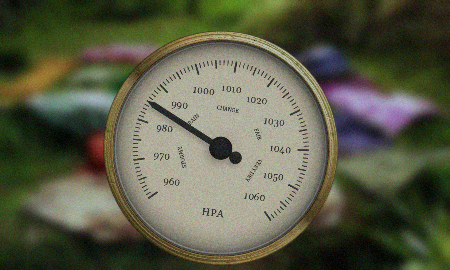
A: 985 hPa
